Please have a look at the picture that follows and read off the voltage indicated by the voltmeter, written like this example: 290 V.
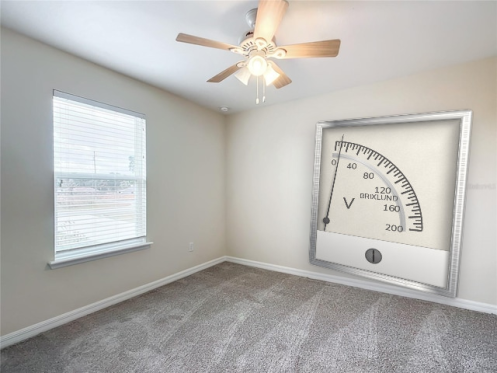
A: 10 V
